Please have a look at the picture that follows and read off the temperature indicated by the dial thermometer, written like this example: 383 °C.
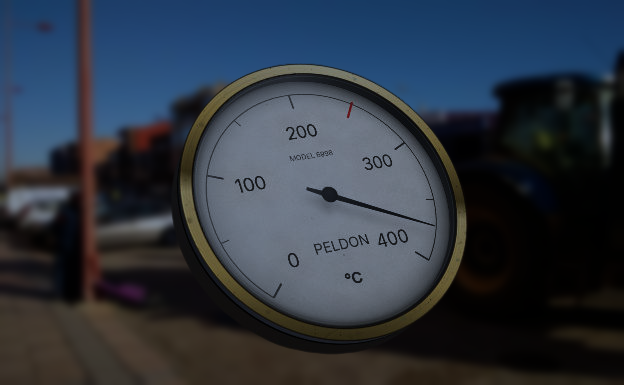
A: 375 °C
